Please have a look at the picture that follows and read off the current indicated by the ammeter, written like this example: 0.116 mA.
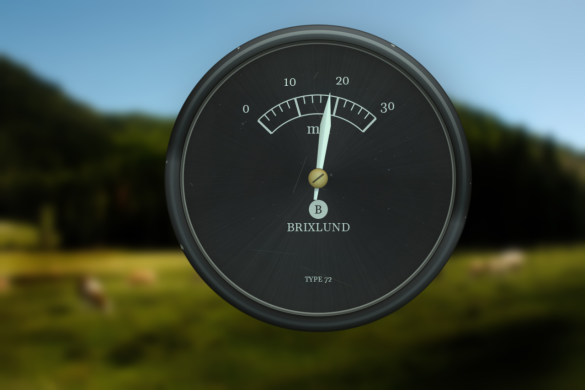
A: 18 mA
